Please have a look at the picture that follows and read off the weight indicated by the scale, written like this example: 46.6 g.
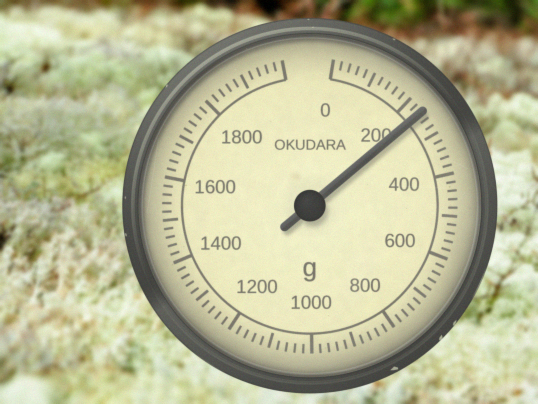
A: 240 g
